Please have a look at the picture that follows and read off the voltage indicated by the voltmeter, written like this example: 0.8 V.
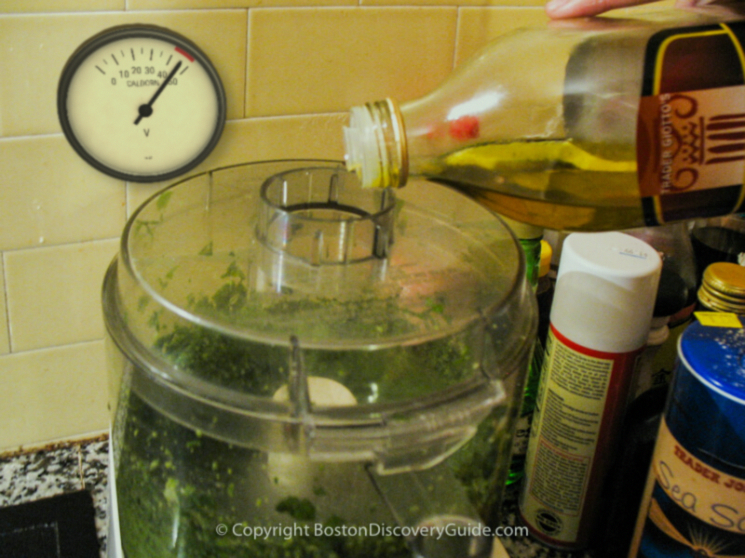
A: 45 V
